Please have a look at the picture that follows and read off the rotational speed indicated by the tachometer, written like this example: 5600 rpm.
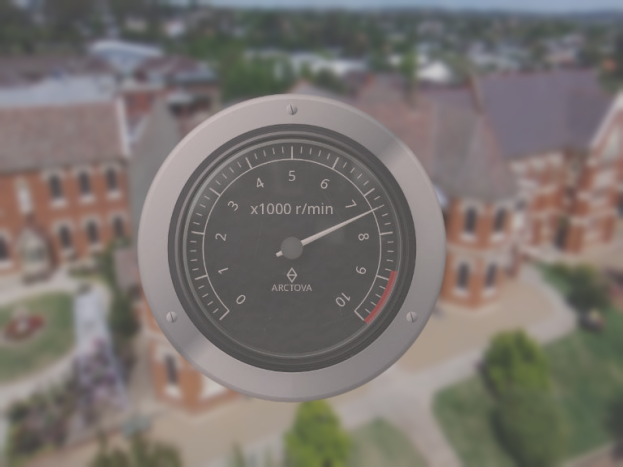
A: 7400 rpm
